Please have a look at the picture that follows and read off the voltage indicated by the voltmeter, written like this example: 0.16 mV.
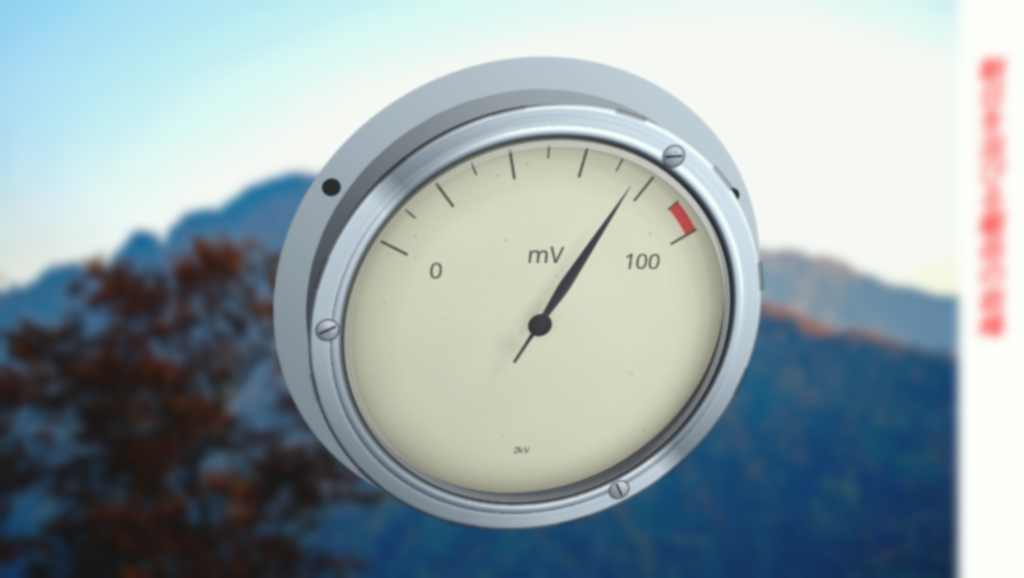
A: 75 mV
